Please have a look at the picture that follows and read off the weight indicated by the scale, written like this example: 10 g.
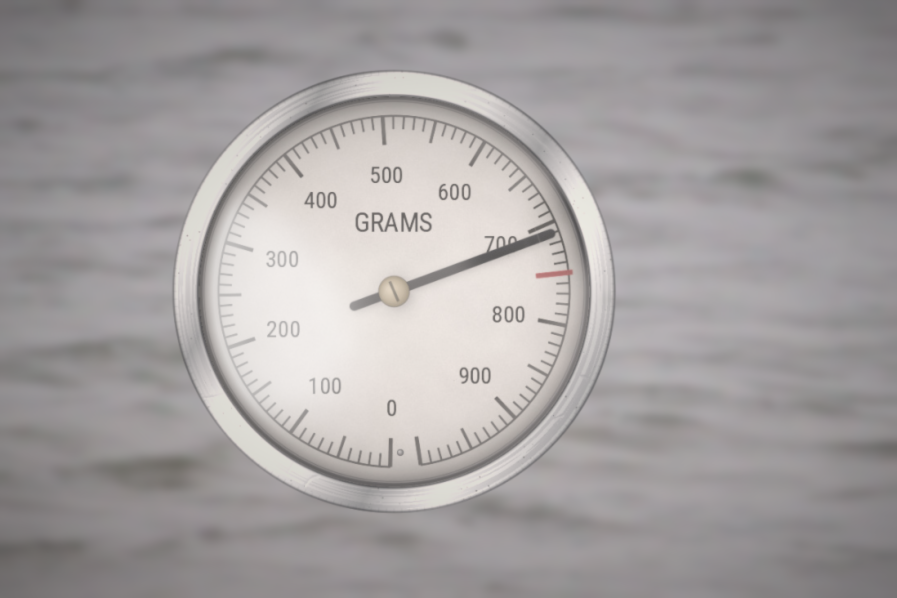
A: 710 g
